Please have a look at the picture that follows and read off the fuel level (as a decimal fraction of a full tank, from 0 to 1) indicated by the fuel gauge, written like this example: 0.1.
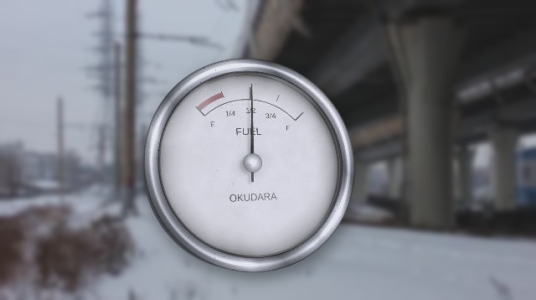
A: 0.5
